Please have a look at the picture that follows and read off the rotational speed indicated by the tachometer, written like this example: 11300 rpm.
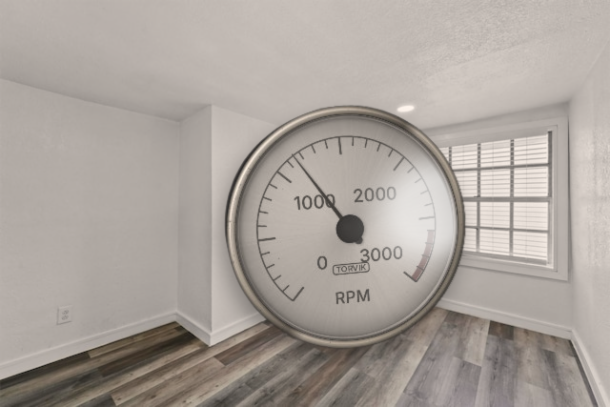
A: 1150 rpm
